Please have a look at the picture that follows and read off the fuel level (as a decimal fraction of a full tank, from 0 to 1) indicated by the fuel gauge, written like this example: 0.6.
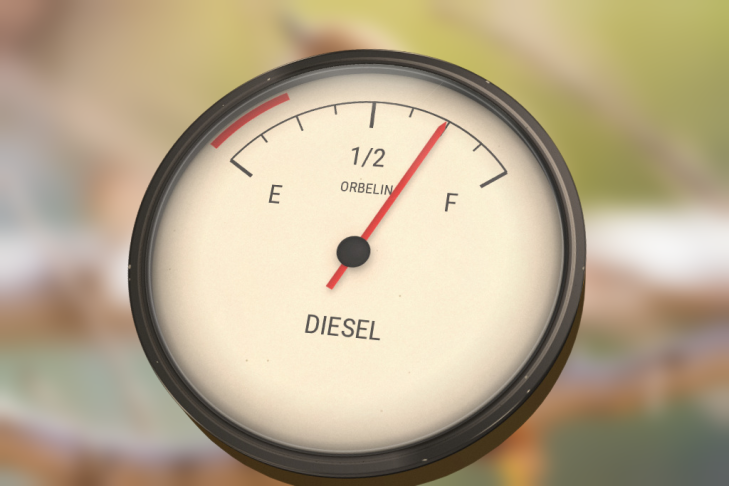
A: 0.75
